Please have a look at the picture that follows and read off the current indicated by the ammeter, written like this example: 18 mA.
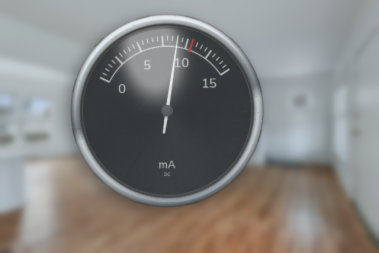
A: 9 mA
